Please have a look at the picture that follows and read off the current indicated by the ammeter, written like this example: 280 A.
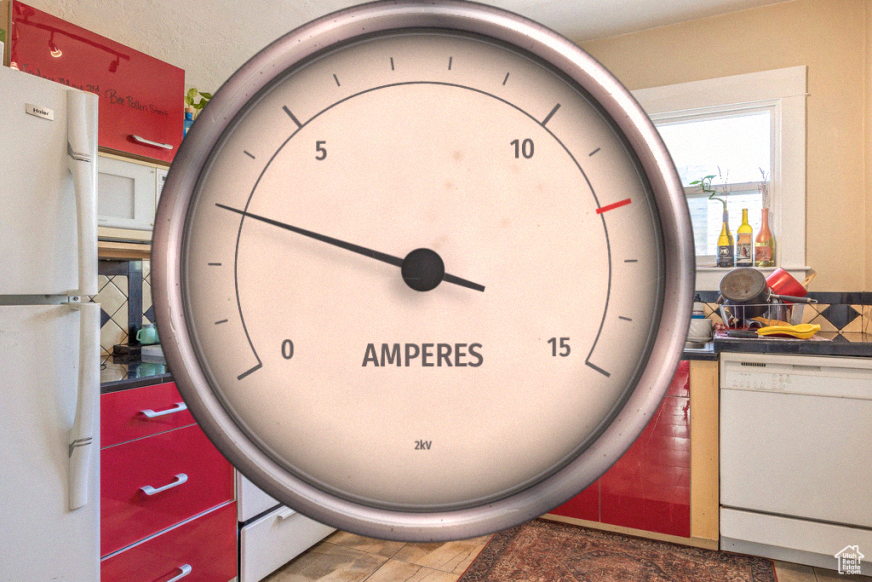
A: 3 A
